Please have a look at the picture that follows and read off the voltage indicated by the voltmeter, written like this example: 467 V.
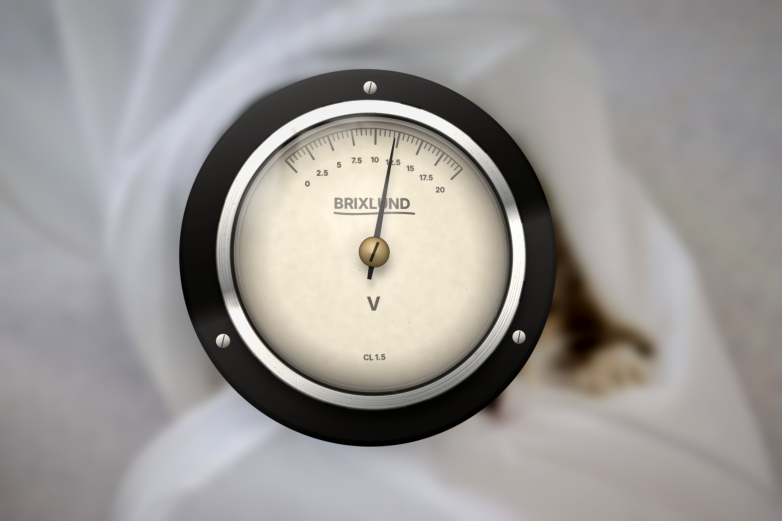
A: 12 V
